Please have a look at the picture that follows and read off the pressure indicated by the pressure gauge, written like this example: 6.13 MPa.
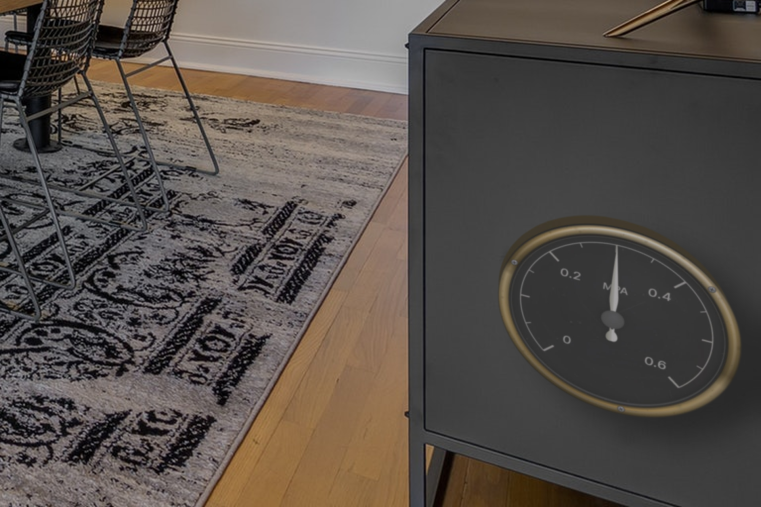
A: 0.3 MPa
